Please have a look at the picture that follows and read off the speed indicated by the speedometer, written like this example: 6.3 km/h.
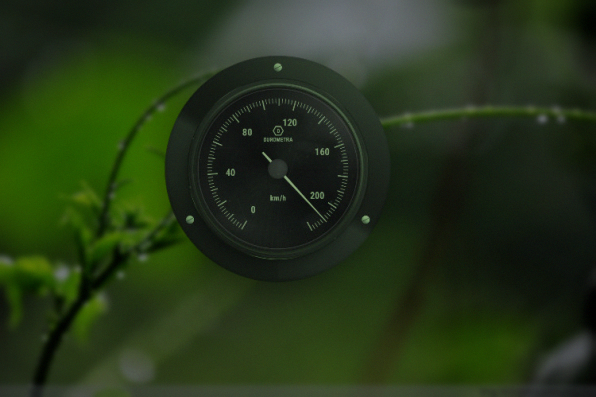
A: 210 km/h
